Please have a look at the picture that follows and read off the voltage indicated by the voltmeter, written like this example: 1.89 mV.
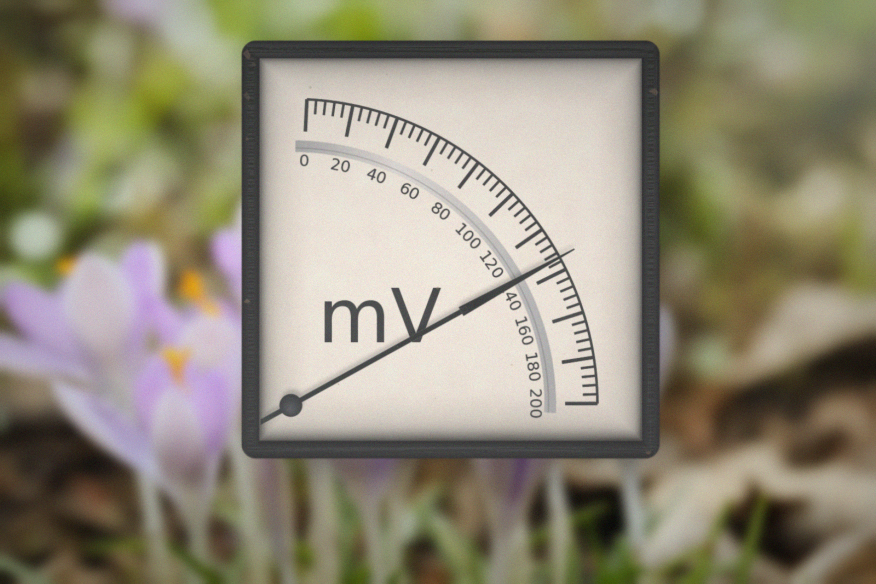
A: 134 mV
